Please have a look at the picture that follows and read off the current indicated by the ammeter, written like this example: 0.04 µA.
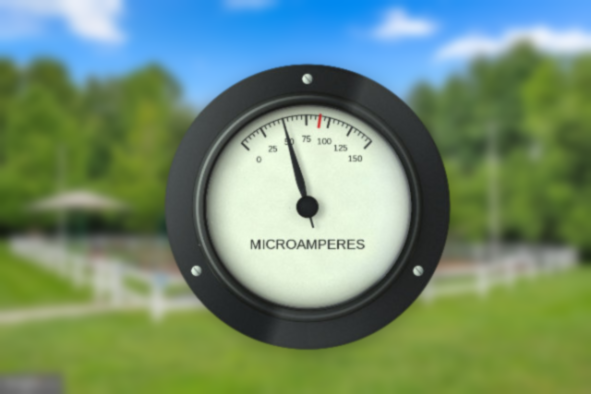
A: 50 µA
